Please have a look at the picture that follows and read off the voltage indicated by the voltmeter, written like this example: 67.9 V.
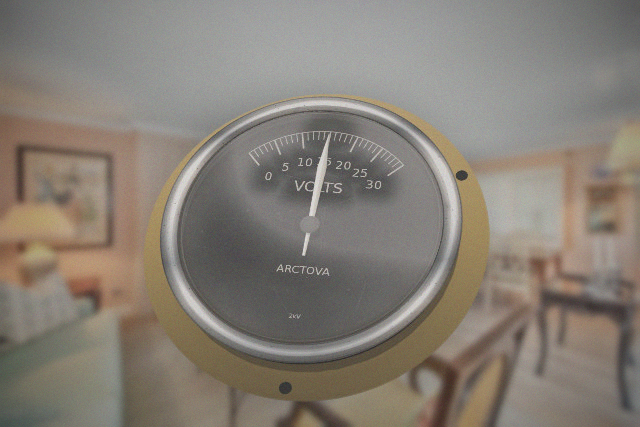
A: 15 V
